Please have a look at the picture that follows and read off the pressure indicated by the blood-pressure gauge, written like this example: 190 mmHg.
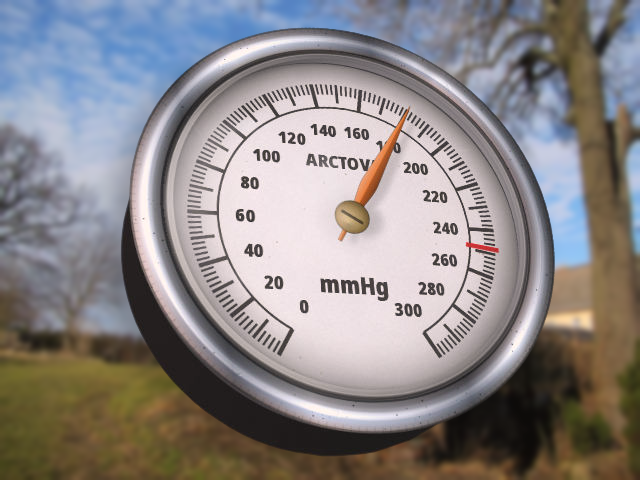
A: 180 mmHg
